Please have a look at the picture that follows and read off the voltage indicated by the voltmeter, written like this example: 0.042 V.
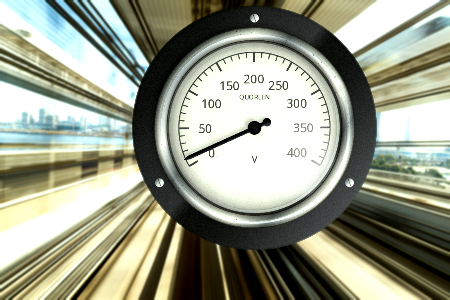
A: 10 V
